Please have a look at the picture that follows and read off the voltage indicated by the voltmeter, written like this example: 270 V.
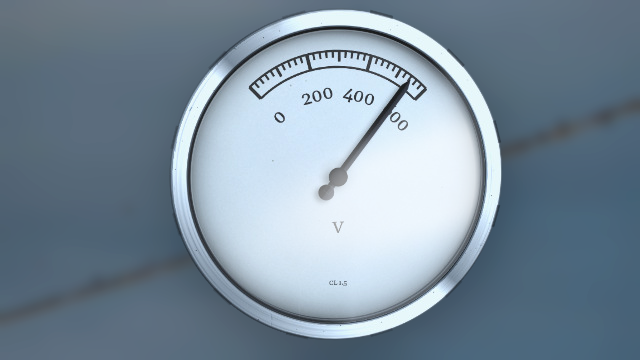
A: 540 V
